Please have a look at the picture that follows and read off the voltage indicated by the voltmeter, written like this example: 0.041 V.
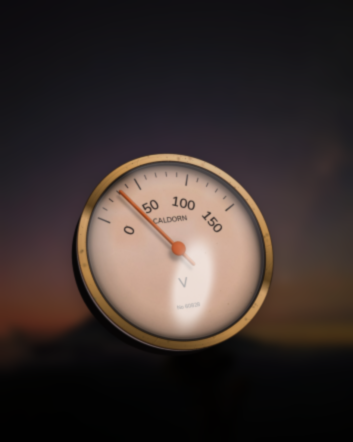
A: 30 V
